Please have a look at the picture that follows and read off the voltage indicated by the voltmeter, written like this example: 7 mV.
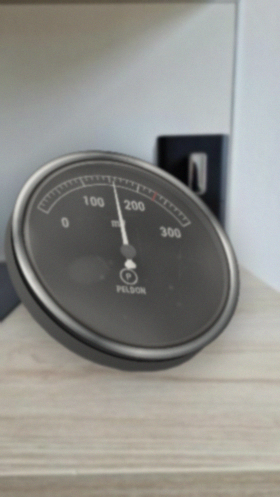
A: 150 mV
